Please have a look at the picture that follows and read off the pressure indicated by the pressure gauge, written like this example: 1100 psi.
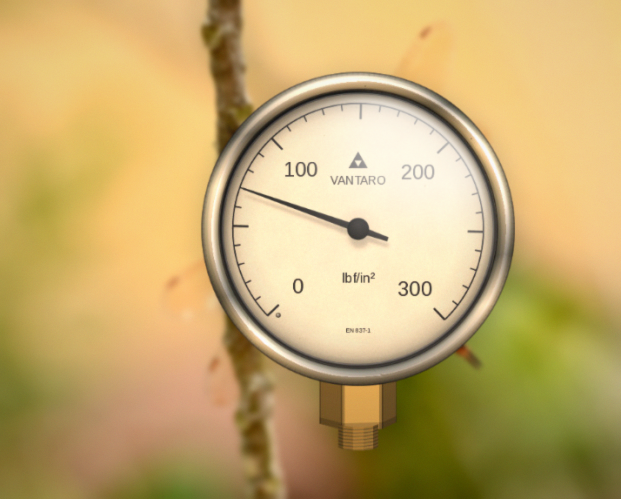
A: 70 psi
